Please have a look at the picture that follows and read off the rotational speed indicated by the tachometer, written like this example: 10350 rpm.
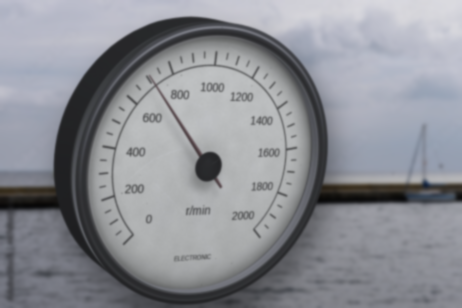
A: 700 rpm
